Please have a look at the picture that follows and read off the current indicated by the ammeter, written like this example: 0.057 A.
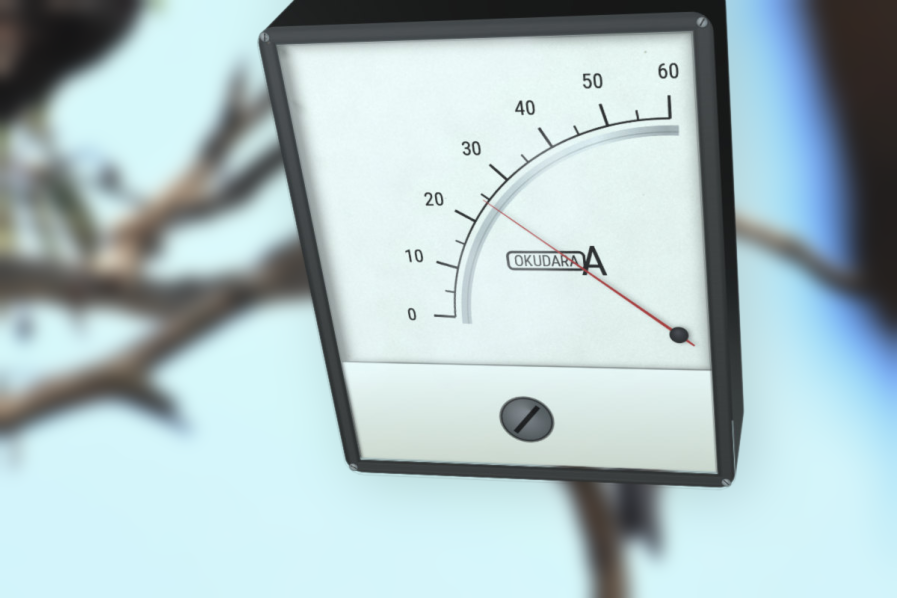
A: 25 A
